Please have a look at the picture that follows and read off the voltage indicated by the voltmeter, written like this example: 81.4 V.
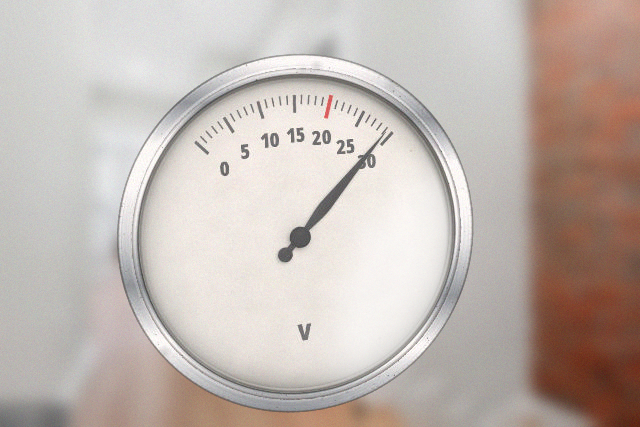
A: 29 V
